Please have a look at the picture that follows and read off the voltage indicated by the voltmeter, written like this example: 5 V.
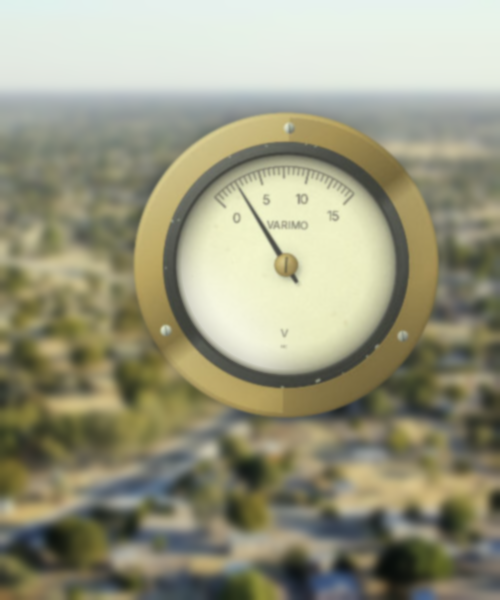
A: 2.5 V
